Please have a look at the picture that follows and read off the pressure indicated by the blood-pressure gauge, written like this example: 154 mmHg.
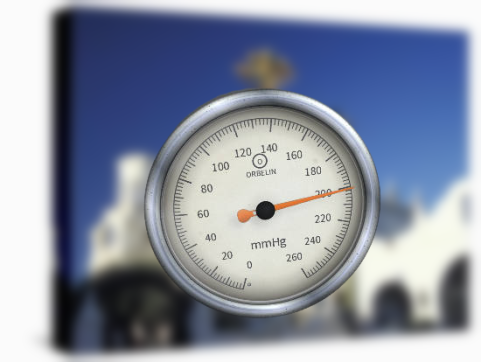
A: 200 mmHg
